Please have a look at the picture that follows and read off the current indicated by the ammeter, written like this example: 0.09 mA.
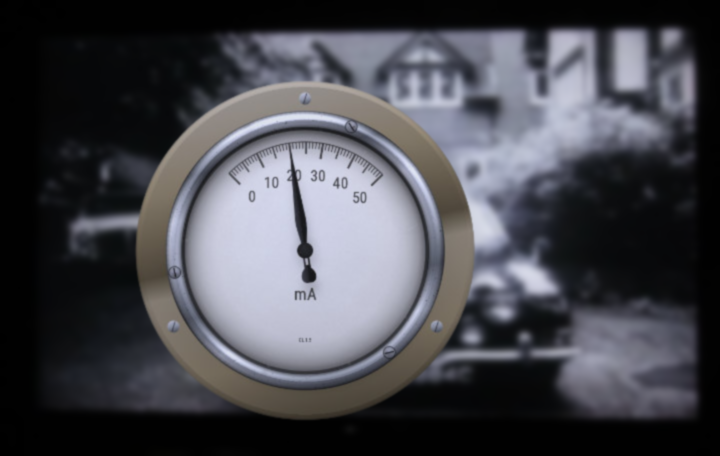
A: 20 mA
